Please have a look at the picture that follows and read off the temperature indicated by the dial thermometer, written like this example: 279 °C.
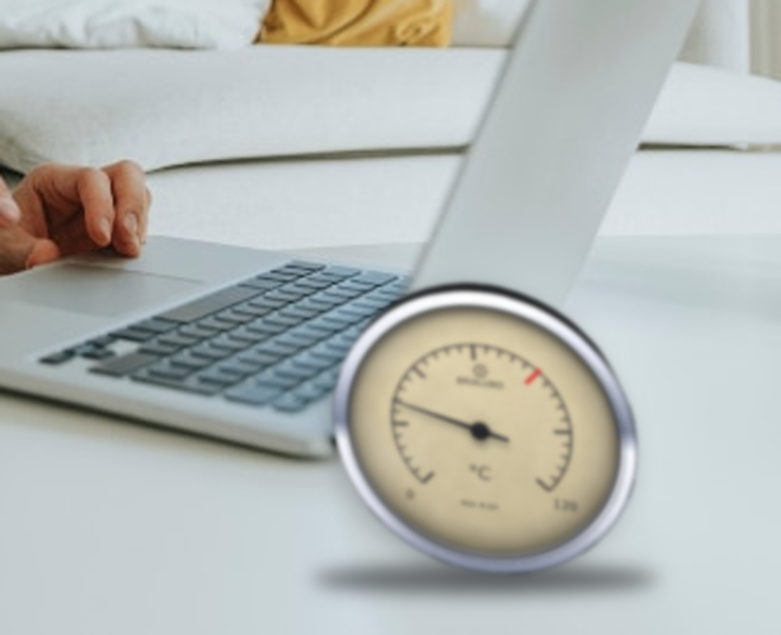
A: 28 °C
